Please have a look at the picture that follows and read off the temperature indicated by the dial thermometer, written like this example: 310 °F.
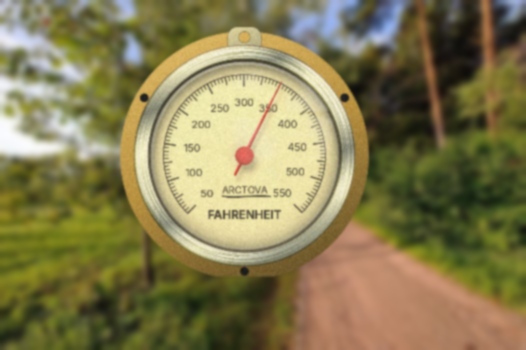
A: 350 °F
